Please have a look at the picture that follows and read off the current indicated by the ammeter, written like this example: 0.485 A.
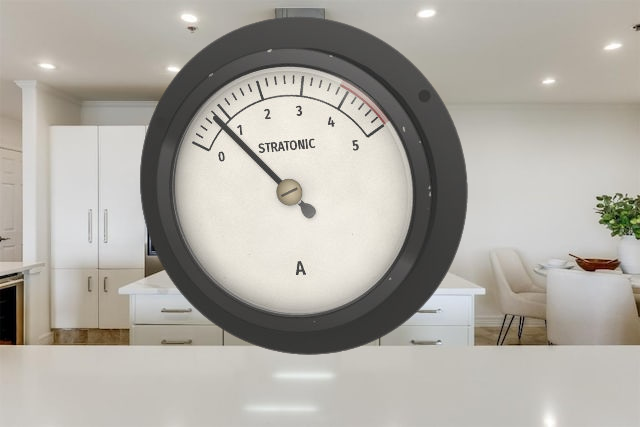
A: 0.8 A
